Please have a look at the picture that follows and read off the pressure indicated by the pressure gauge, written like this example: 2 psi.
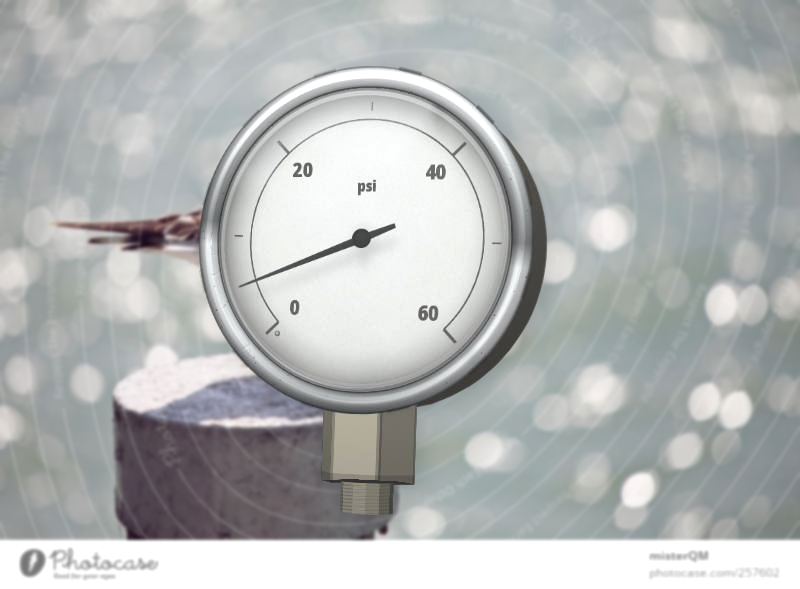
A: 5 psi
